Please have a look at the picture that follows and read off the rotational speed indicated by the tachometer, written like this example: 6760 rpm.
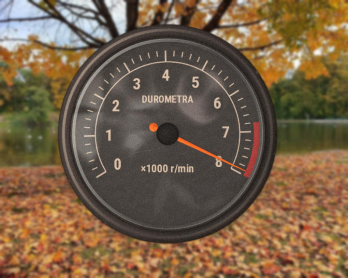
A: 7900 rpm
